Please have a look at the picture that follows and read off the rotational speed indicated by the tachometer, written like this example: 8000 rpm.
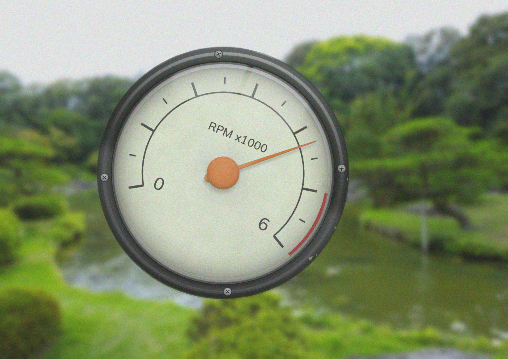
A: 4250 rpm
